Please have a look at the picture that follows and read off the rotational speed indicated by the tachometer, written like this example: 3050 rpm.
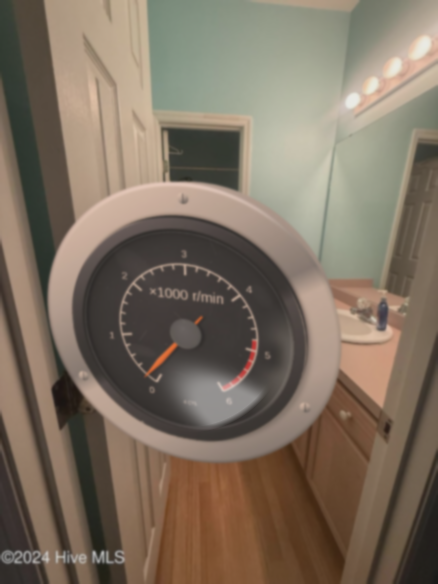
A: 200 rpm
